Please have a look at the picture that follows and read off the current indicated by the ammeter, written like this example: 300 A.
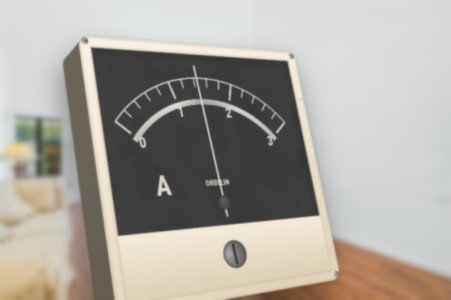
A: 1.4 A
